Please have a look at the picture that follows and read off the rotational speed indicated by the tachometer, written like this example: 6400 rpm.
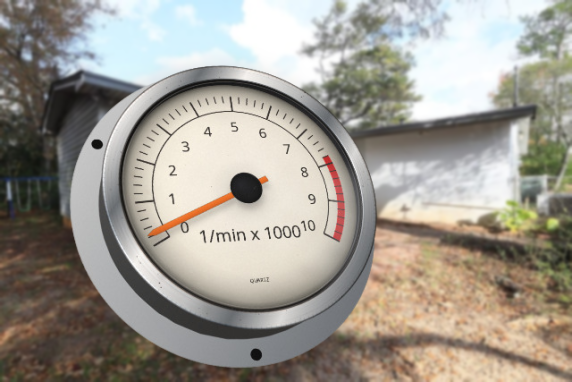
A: 200 rpm
